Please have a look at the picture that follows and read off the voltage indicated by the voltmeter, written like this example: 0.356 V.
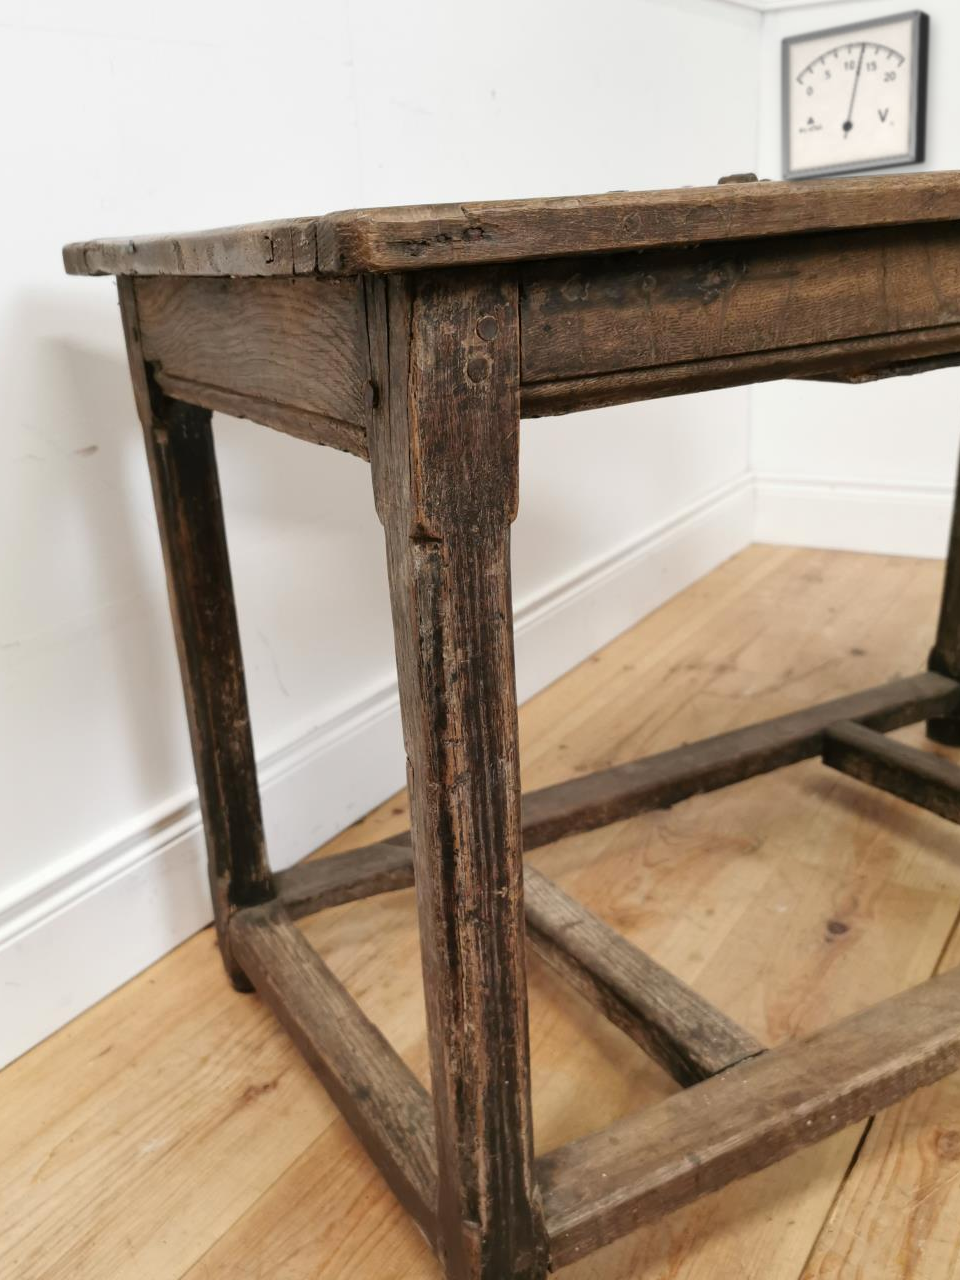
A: 12.5 V
